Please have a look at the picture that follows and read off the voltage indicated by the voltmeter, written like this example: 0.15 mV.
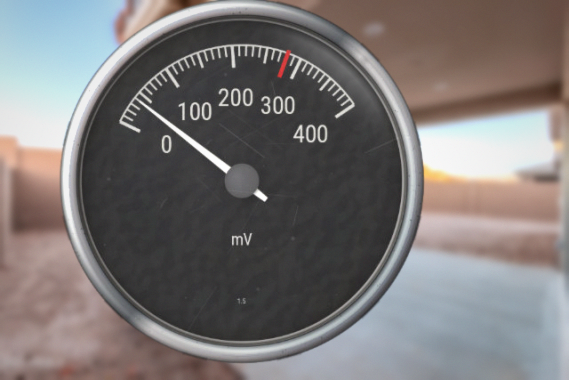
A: 40 mV
